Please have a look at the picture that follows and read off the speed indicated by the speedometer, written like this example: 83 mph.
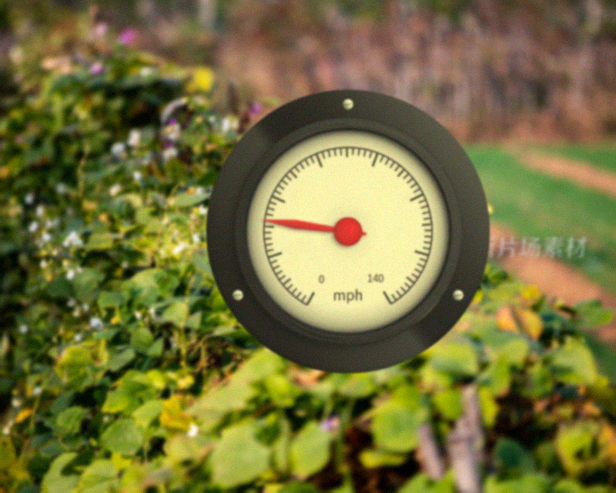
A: 32 mph
